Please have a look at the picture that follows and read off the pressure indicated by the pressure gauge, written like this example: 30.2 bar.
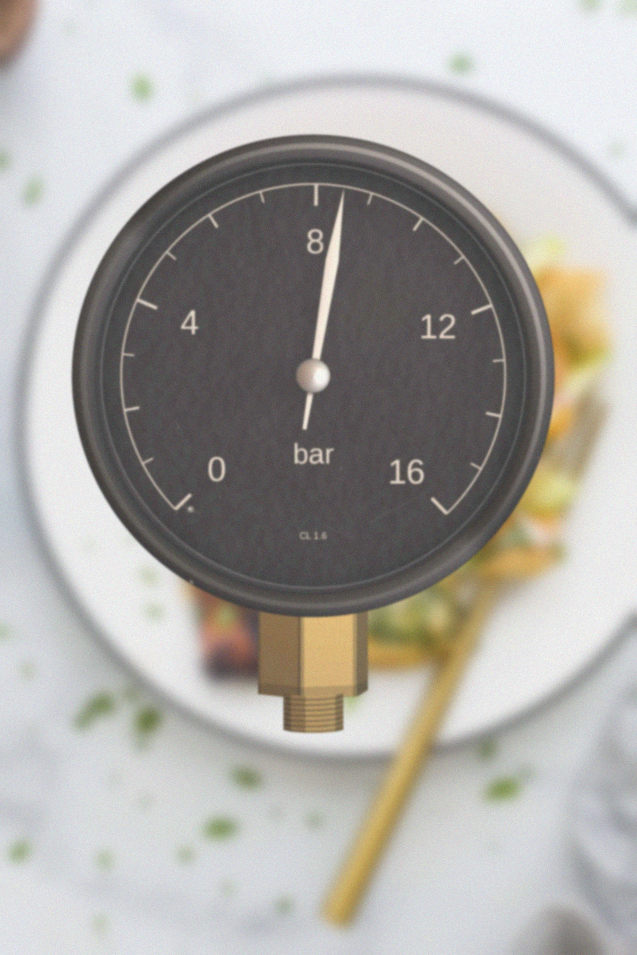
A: 8.5 bar
